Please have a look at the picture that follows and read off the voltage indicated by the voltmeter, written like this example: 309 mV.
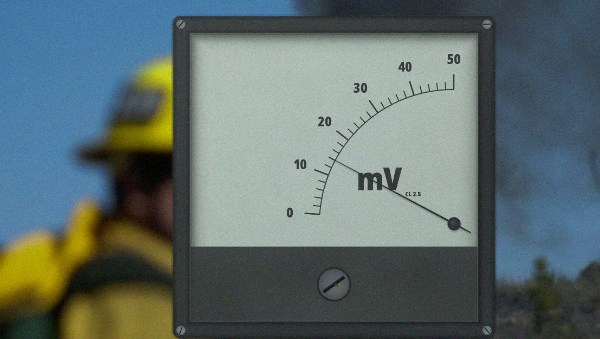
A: 14 mV
